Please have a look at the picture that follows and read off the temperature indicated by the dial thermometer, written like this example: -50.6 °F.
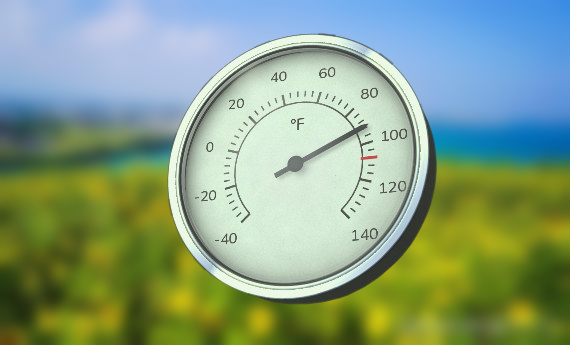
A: 92 °F
